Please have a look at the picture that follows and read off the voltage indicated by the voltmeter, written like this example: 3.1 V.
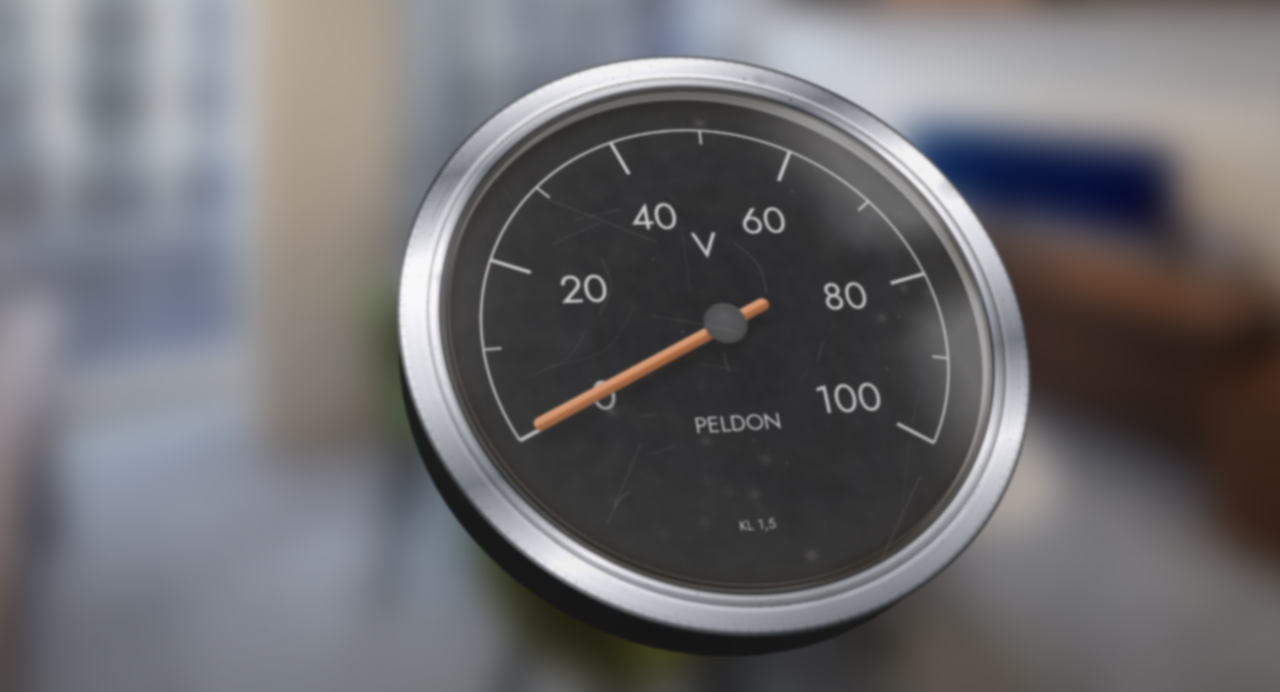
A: 0 V
